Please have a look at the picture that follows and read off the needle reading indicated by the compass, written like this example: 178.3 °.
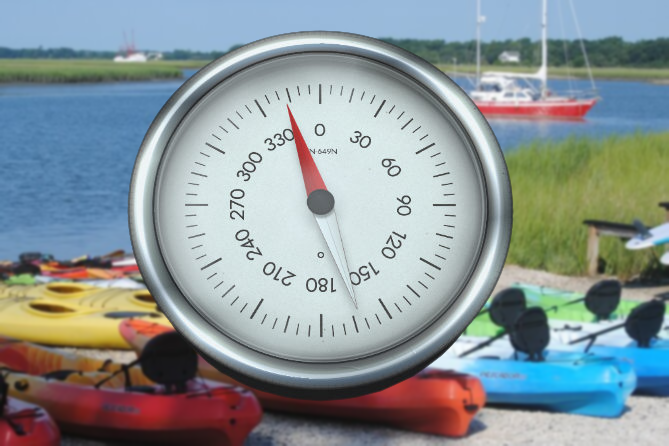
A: 342.5 °
